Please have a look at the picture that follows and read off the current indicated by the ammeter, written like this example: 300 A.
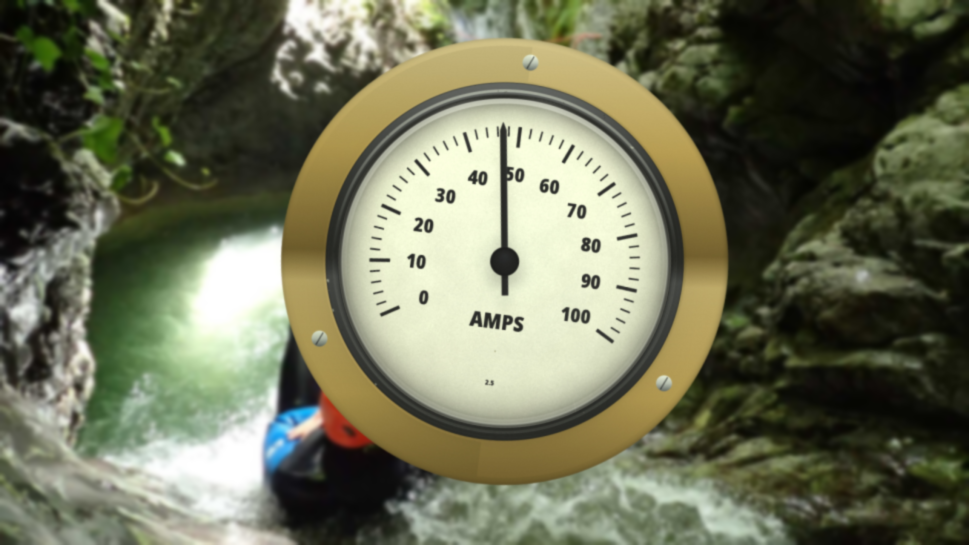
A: 47 A
